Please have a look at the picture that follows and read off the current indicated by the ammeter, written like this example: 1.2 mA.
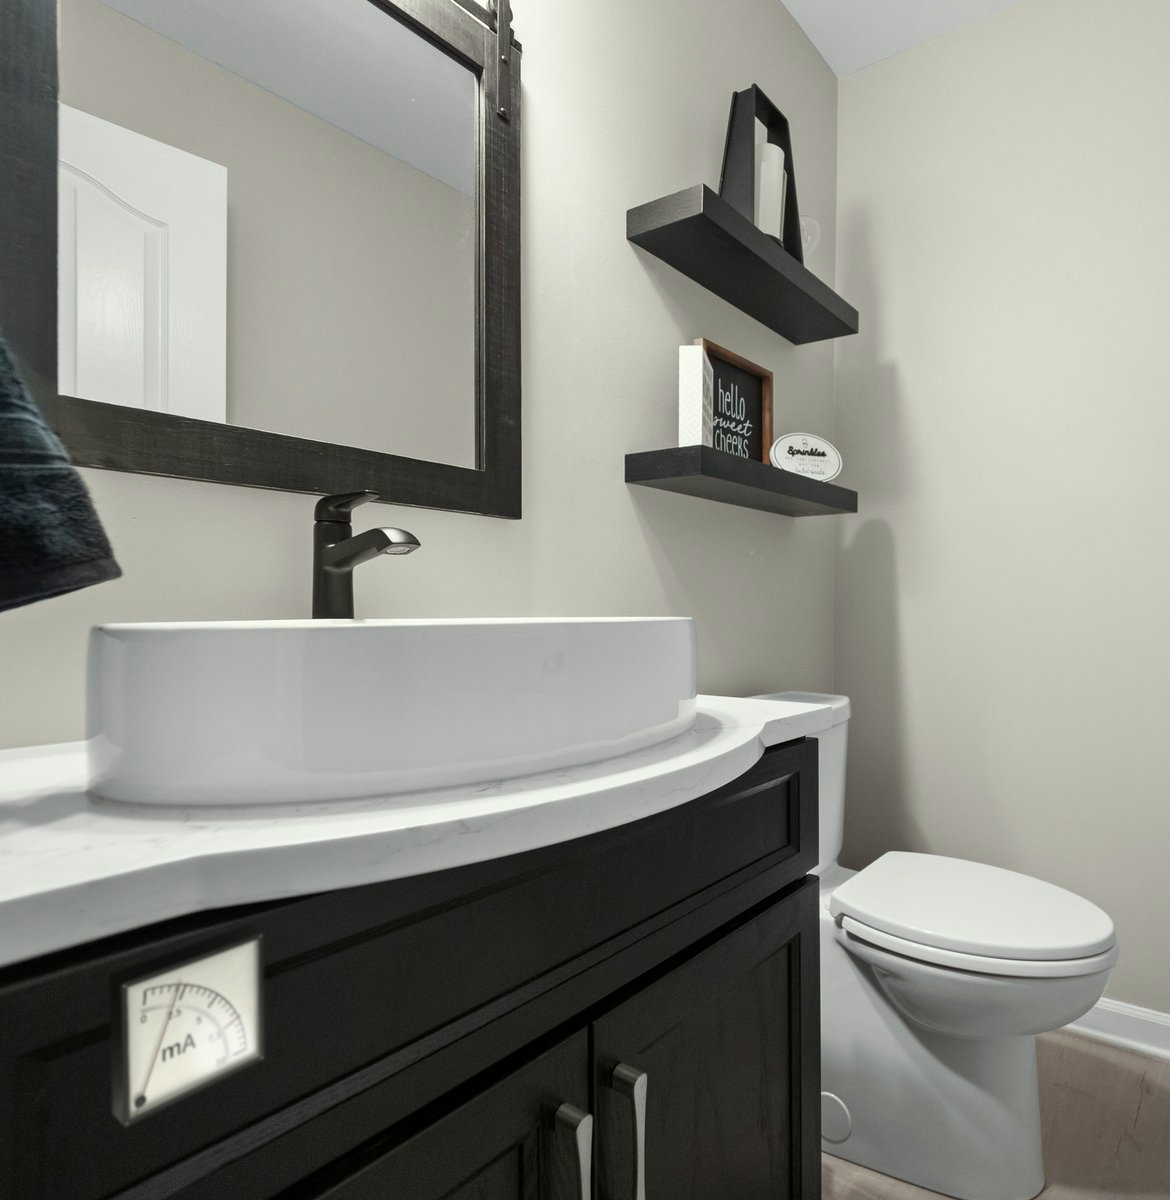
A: 2 mA
